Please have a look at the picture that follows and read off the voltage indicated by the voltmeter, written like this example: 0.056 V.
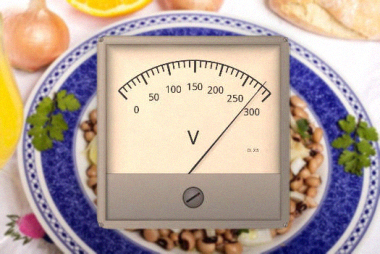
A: 280 V
